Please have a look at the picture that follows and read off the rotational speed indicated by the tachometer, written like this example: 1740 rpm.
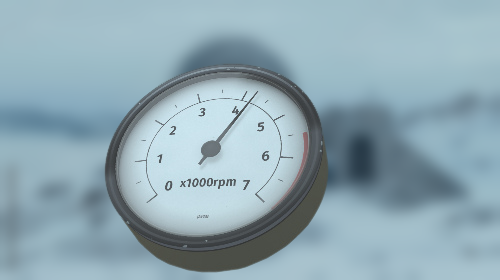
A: 4250 rpm
